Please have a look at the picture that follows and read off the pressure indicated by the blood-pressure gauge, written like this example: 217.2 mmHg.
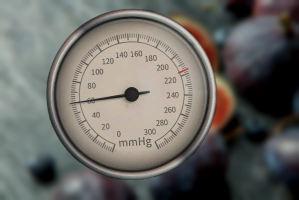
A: 60 mmHg
